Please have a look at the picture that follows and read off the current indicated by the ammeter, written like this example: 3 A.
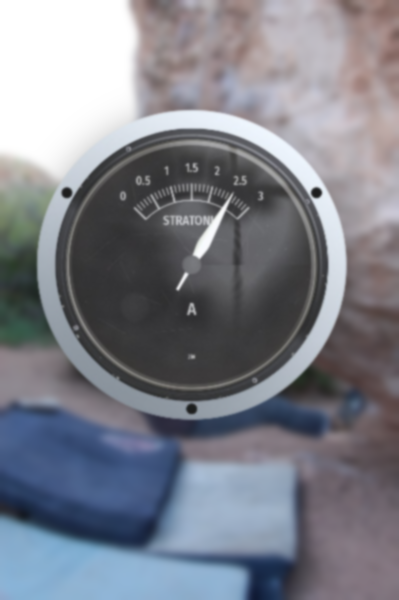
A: 2.5 A
